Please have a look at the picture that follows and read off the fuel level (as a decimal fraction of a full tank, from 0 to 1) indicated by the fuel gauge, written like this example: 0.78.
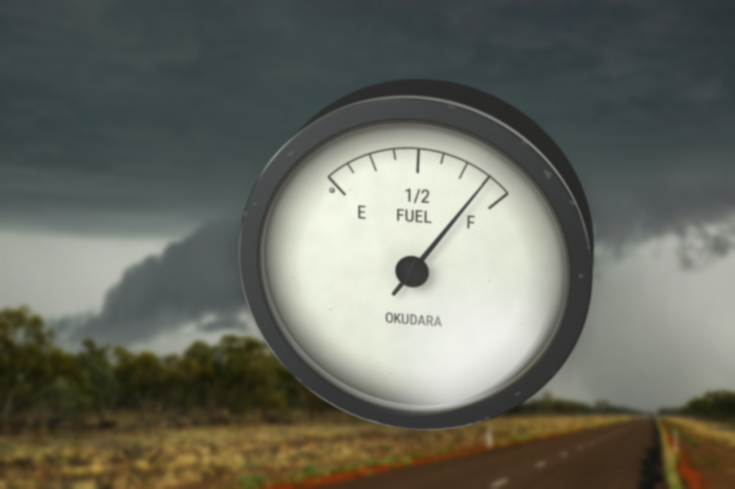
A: 0.875
